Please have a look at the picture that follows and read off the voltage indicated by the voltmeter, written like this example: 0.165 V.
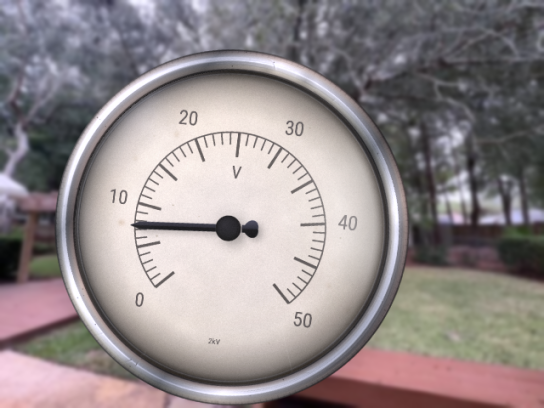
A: 7.5 V
